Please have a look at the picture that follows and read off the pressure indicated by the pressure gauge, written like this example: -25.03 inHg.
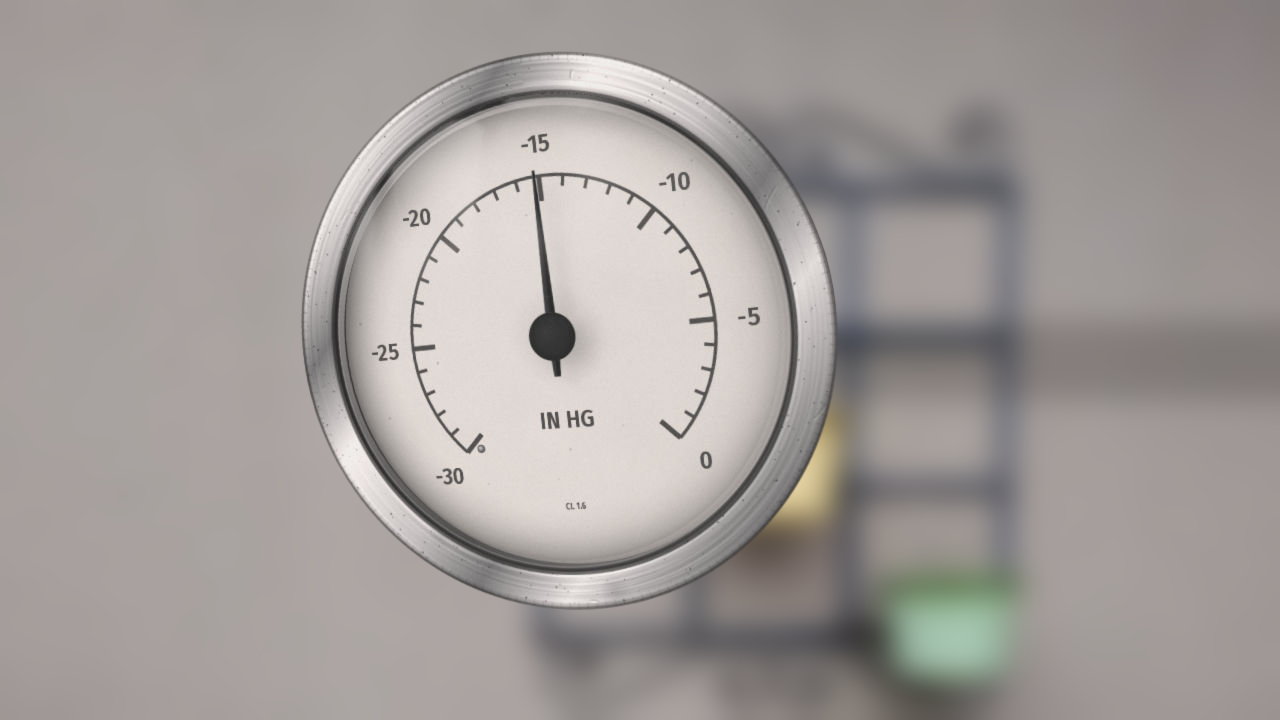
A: -15 inHg
